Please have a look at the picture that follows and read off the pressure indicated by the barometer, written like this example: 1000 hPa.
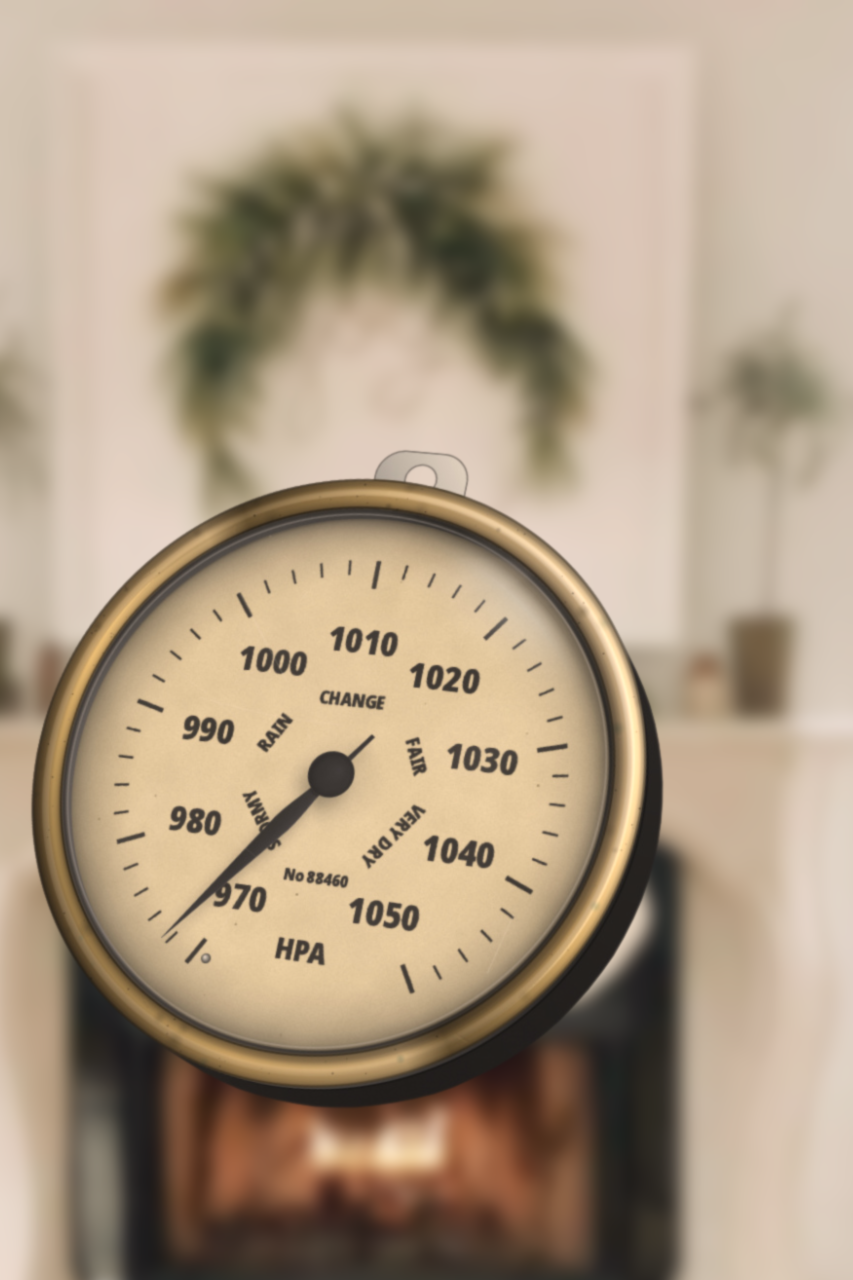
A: 972 hPa
